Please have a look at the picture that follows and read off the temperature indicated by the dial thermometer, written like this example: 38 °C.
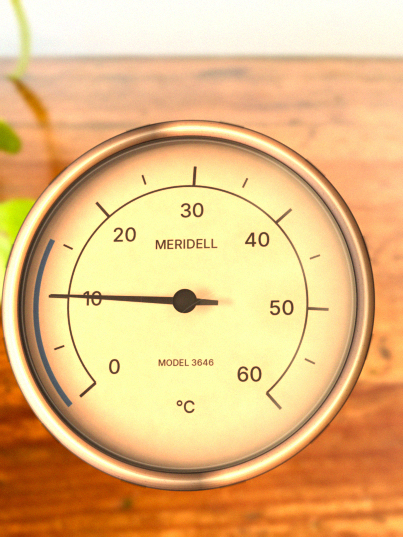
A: 10 °C
